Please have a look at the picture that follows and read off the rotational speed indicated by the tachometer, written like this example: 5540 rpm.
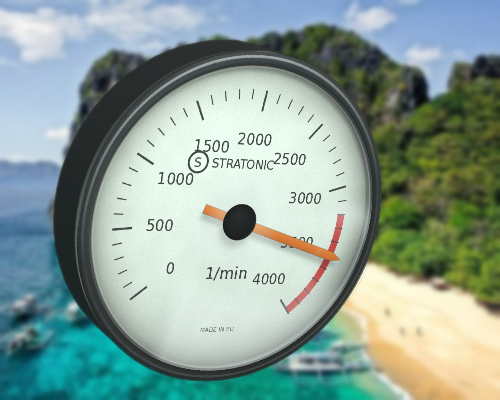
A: 3500 rpm
